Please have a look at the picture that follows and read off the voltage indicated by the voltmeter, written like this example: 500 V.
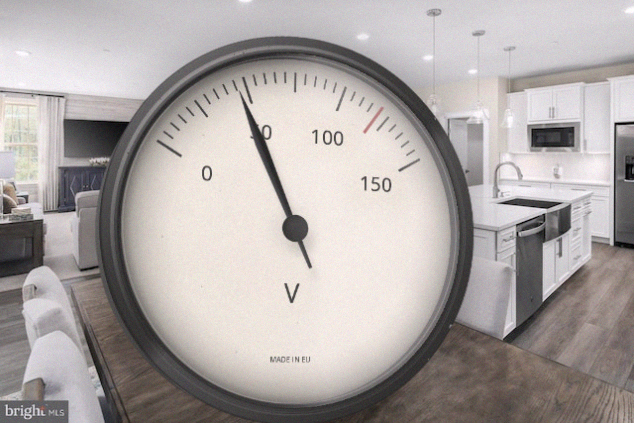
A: 45 V
